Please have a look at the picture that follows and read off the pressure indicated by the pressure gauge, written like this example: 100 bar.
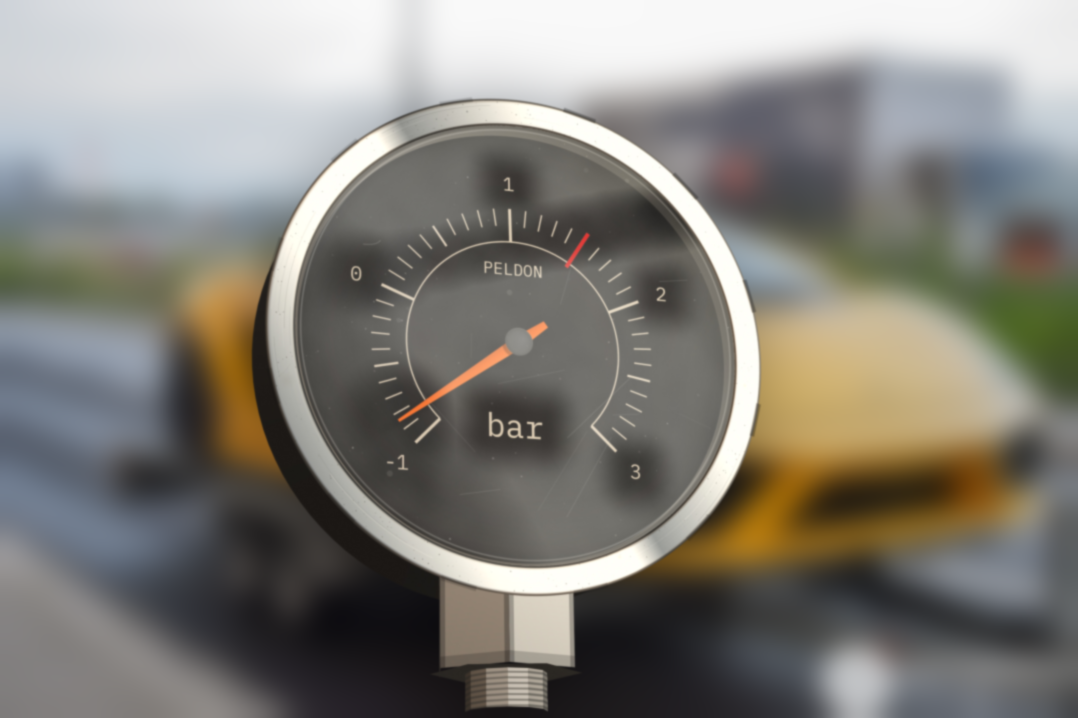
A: -0.85 bar
